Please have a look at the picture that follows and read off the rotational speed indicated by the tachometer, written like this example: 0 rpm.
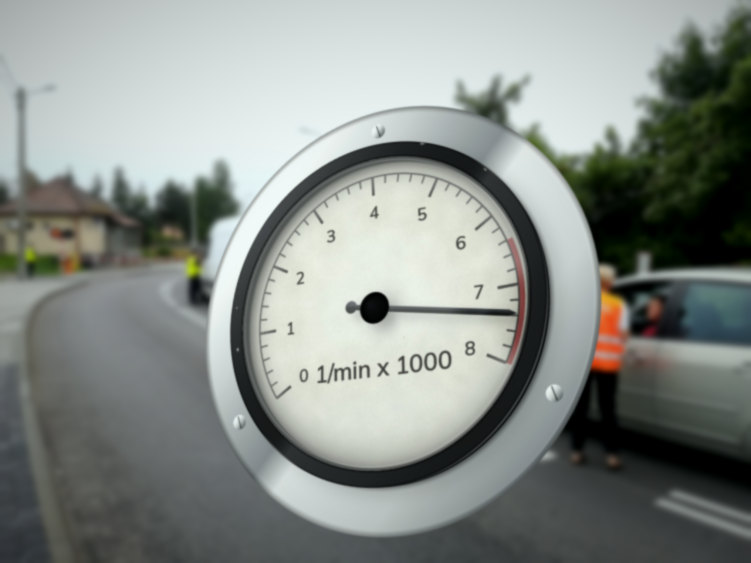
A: 7400 rpm
